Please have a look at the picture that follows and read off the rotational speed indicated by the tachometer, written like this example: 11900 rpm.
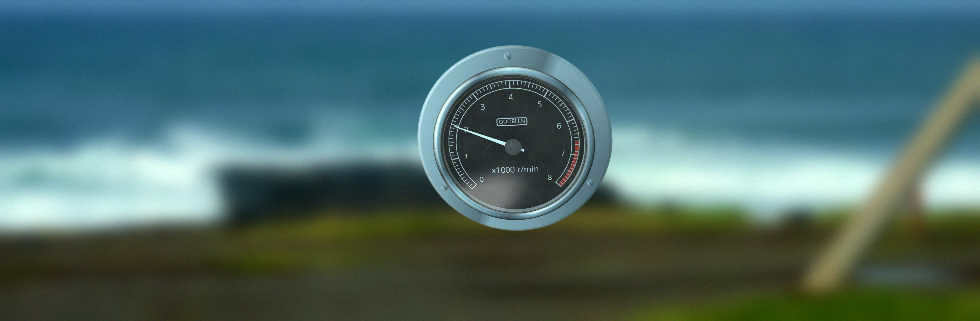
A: 2000 rpm
